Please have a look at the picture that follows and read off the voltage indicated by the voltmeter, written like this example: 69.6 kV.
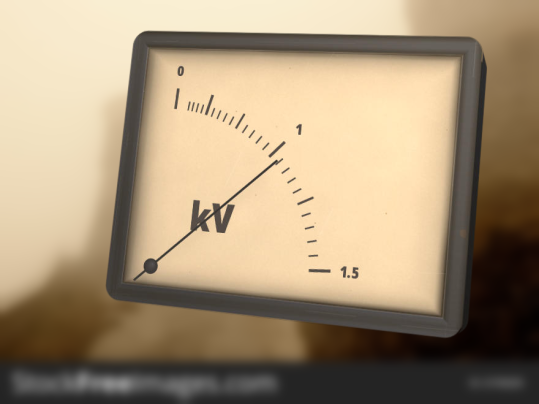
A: 1.05 kV
